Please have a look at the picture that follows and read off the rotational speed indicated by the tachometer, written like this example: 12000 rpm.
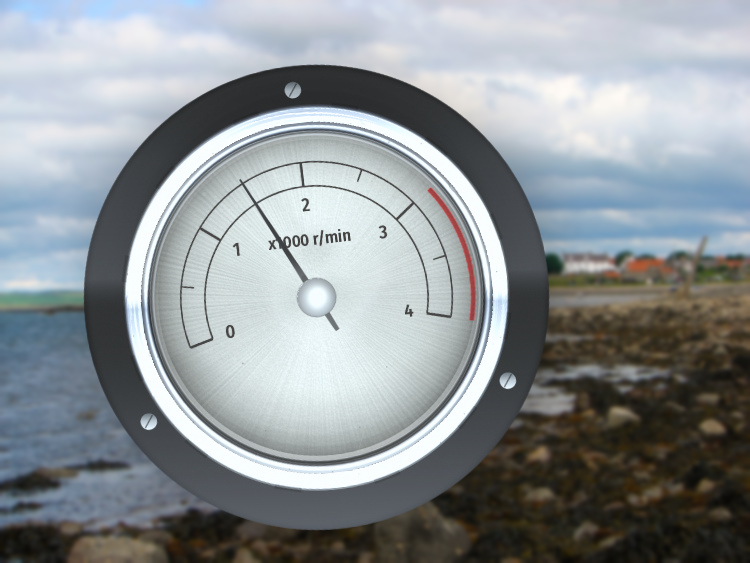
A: 1500 rpm
